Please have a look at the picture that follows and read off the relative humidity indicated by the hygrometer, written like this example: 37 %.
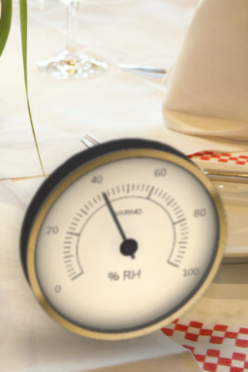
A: 40 %
